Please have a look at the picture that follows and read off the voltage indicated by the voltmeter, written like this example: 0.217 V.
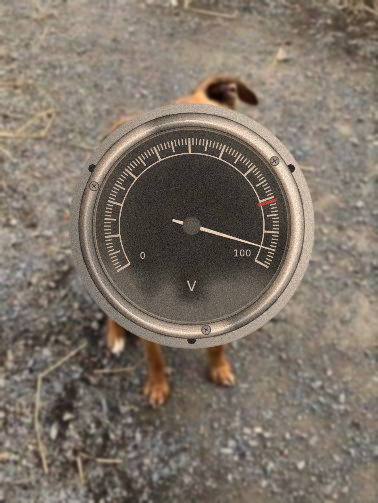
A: 95 V
